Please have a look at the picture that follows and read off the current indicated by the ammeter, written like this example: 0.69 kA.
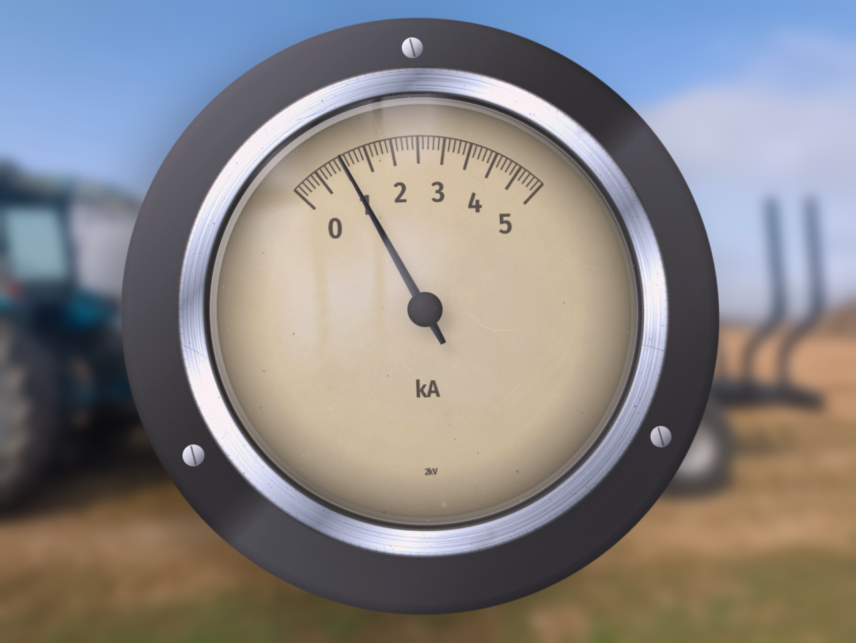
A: 1 kA
